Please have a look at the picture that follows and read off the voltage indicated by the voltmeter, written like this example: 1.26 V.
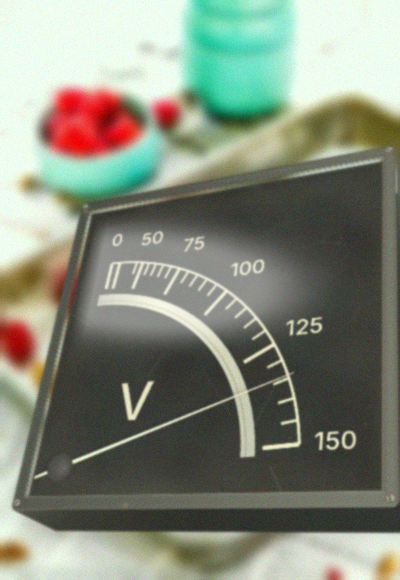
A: 135 V
